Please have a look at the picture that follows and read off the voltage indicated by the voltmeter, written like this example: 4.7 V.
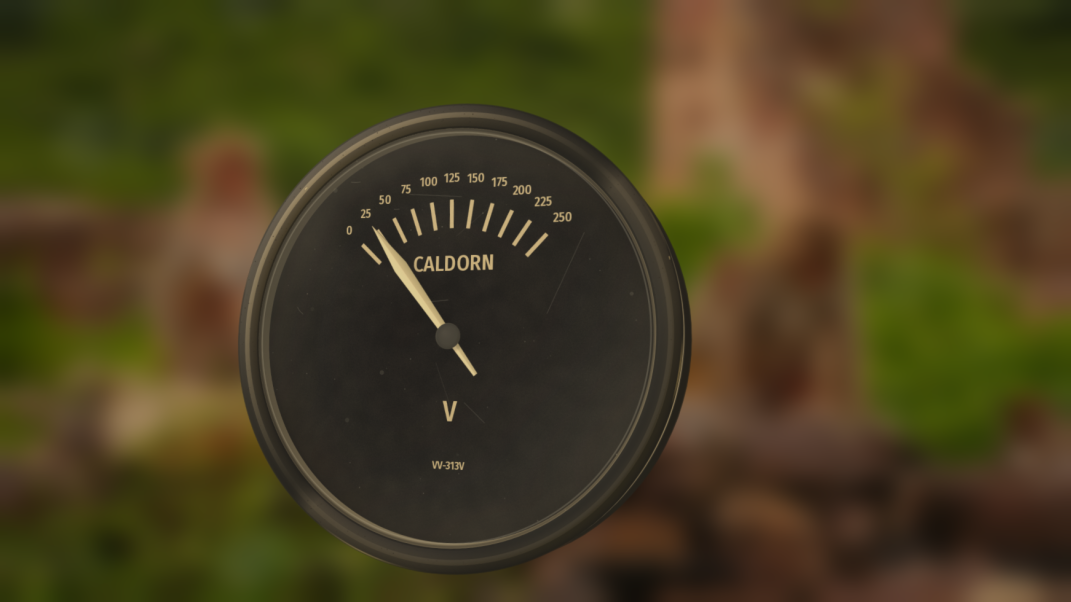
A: 25 V
